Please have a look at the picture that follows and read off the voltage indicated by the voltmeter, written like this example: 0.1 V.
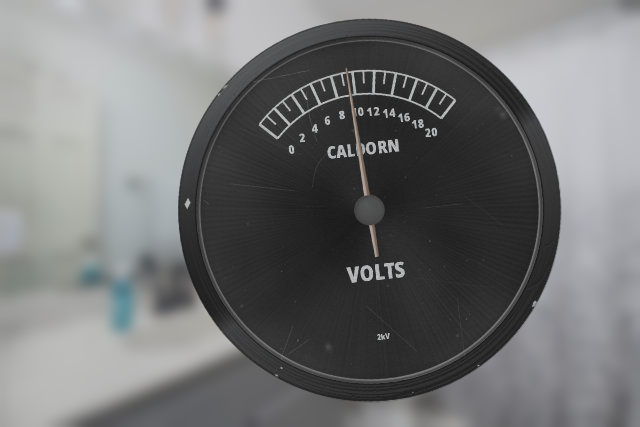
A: 9.5 V
